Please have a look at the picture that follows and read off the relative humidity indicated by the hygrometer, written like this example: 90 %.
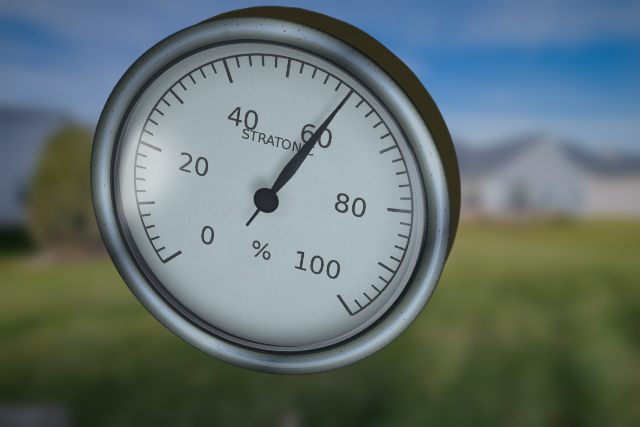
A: 60 %
